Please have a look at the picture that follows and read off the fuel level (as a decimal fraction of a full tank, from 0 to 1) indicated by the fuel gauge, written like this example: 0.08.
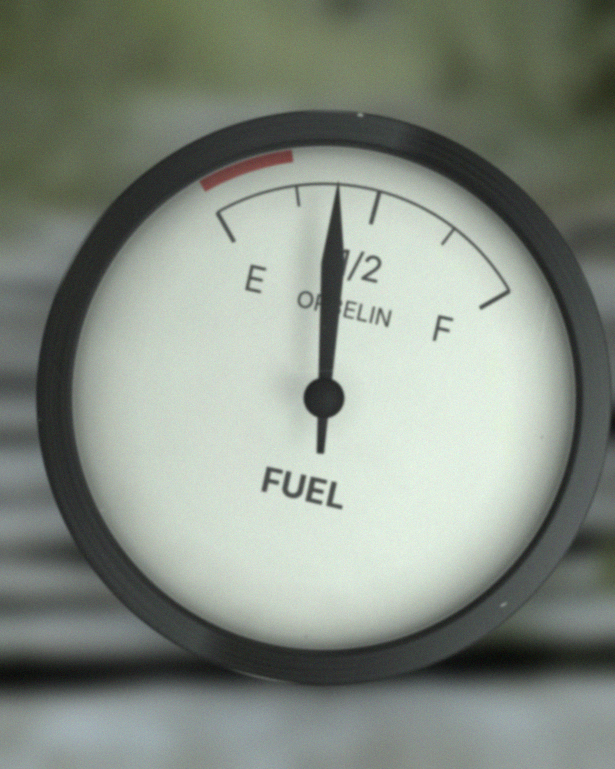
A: 0.375
